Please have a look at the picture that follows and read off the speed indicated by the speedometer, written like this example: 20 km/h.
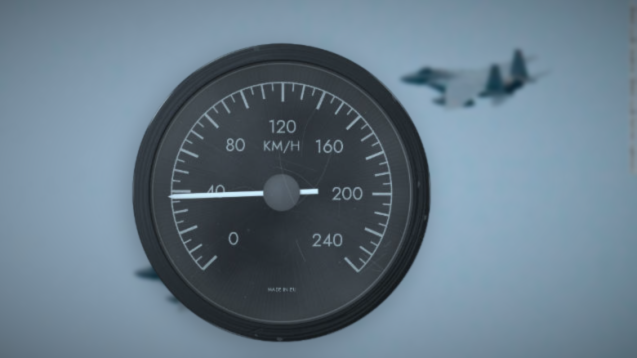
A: 37.5 km/h
